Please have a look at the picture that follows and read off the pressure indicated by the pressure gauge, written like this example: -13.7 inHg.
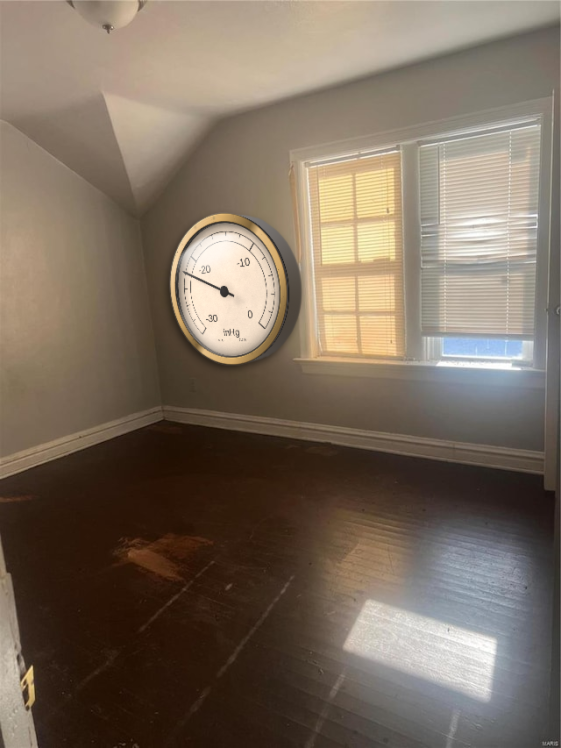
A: -22 inHg
